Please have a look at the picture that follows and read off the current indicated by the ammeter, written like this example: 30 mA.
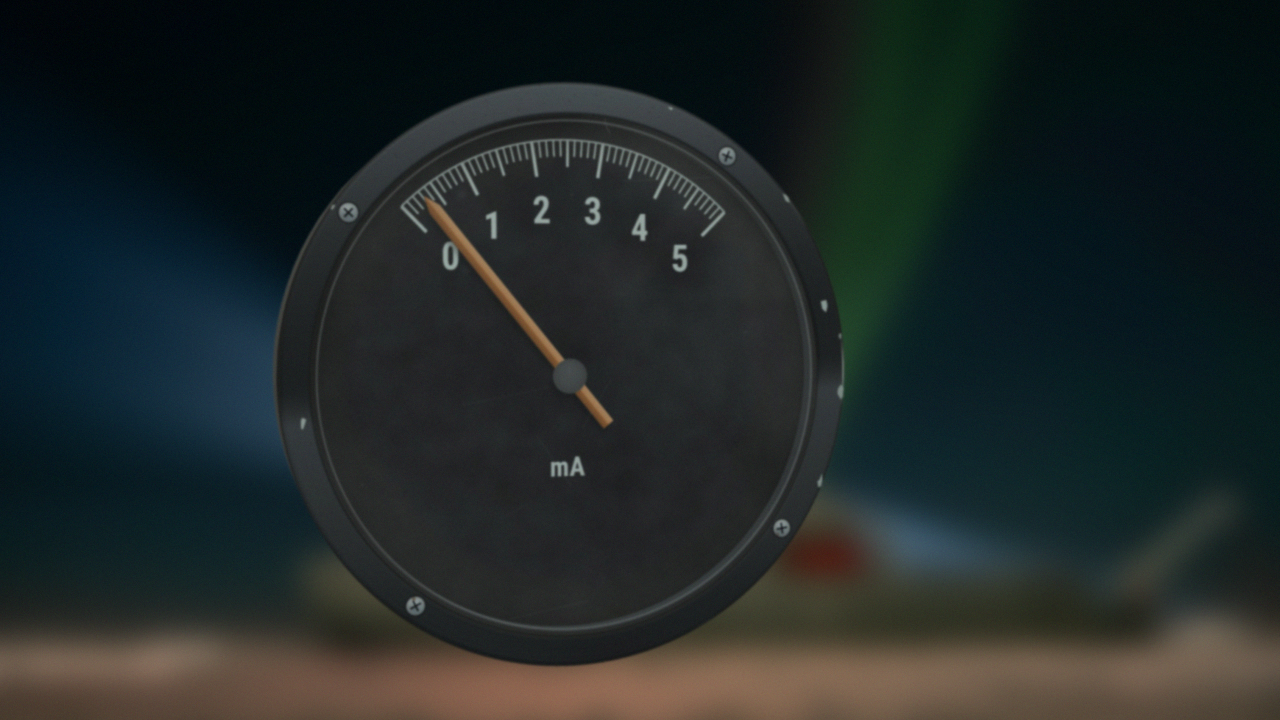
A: 0.3 mA
